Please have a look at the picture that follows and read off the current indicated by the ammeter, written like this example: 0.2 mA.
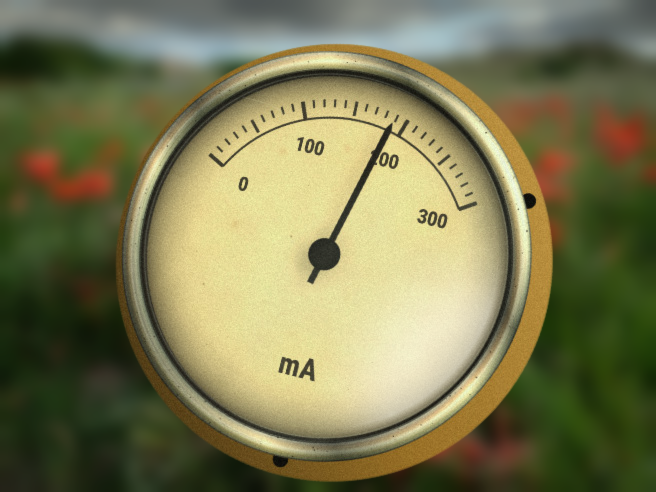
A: 190 mA
